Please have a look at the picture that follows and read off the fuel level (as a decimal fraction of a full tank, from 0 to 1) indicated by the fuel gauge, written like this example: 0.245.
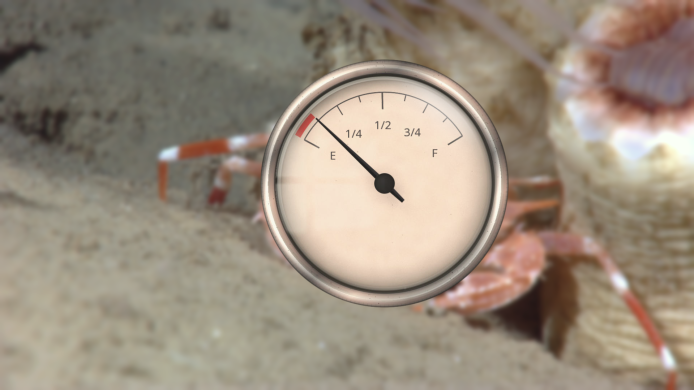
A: 0.125
